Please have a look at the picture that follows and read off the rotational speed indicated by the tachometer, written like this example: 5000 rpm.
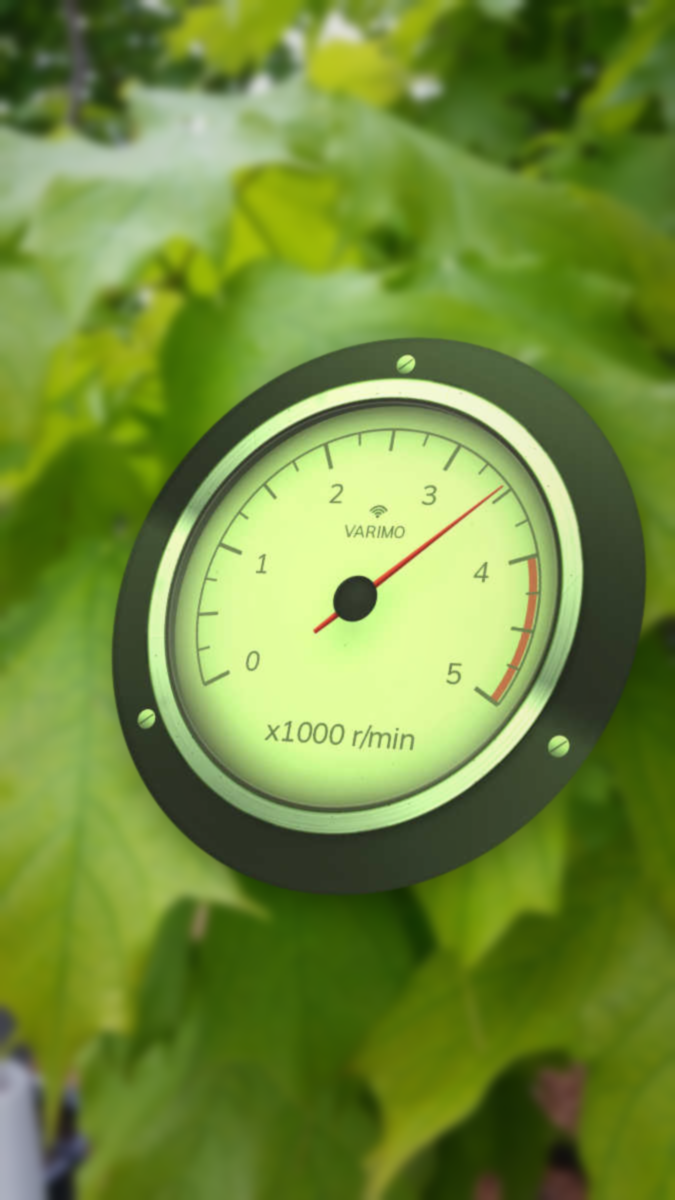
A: 3500 rpm
